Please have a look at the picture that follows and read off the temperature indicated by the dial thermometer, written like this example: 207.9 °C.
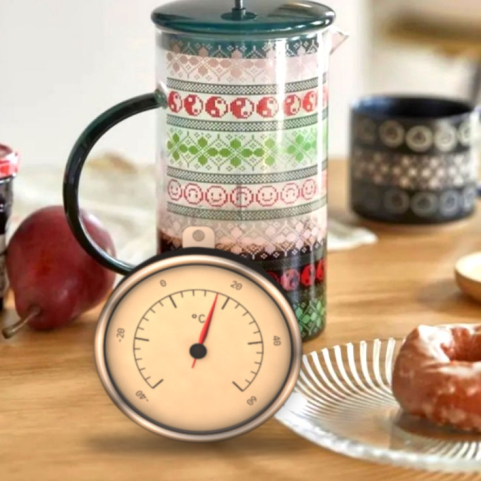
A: 16 °C
